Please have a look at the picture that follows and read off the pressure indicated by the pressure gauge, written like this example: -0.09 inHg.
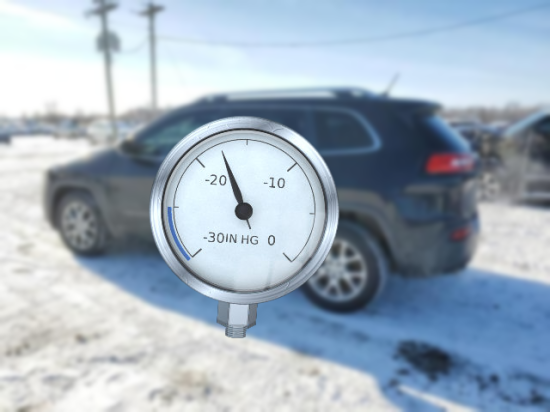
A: -17.5 inHg
